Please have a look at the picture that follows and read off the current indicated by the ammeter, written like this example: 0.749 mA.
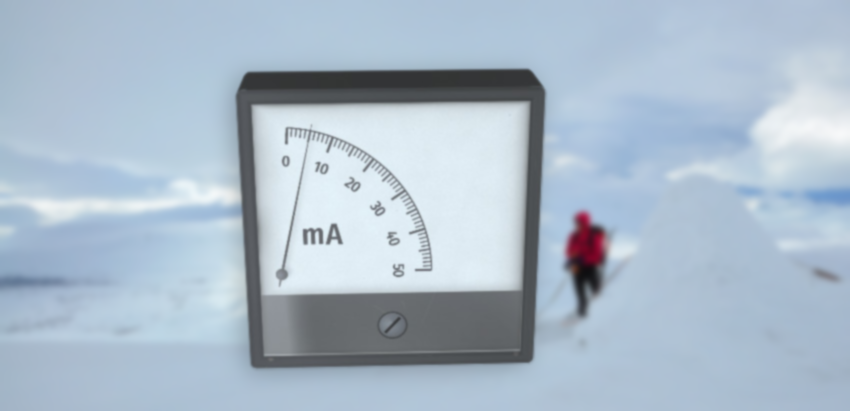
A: 5 mA
